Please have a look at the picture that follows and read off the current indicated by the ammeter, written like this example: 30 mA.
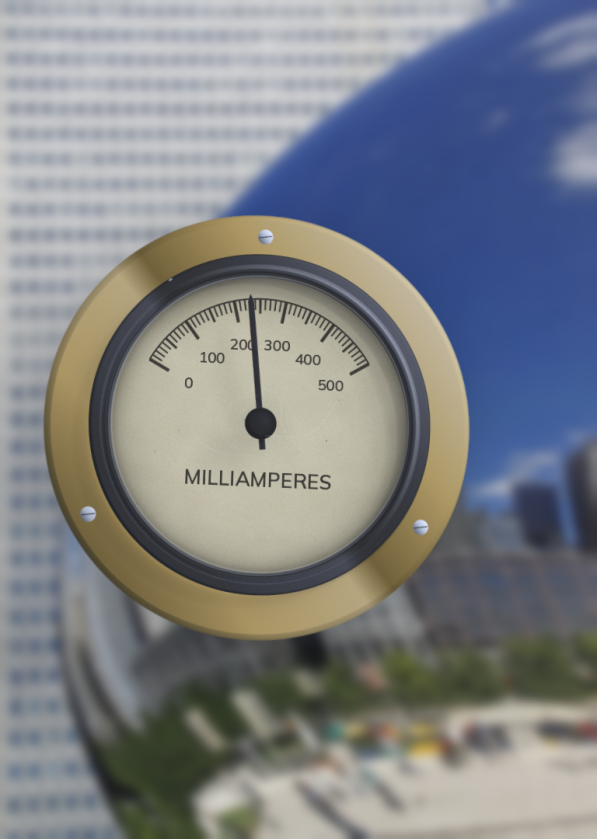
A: 230 mA
